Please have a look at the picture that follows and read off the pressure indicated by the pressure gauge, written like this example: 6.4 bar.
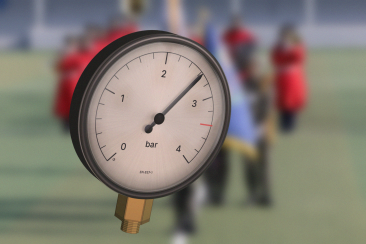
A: 2.6 bar
